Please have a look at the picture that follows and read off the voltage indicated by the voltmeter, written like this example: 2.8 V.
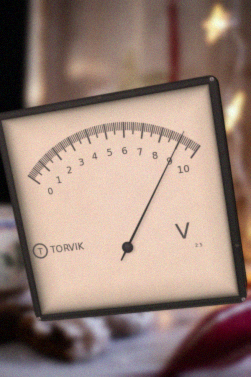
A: 9 V
